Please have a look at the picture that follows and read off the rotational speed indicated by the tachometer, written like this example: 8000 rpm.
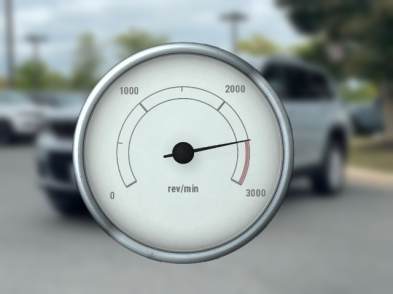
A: 2500 rpm
